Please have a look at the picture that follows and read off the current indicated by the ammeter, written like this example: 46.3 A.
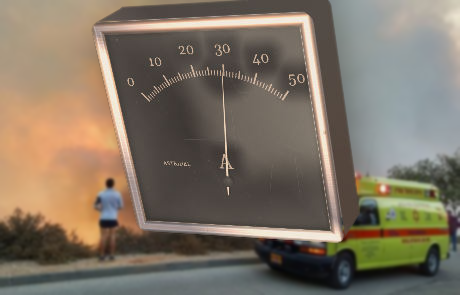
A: 30 A
